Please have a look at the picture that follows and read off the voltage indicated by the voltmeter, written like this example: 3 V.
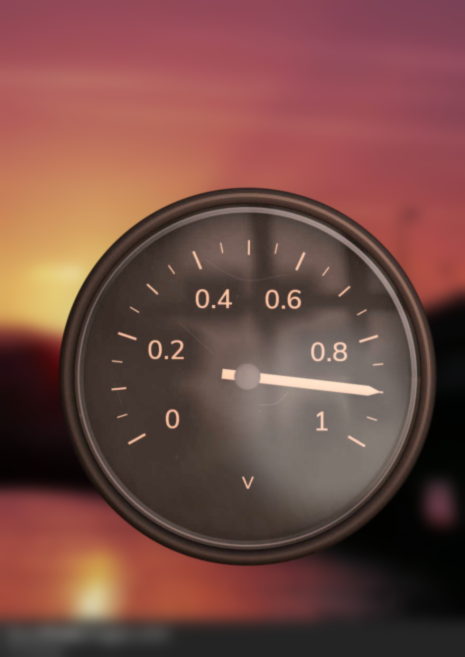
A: 0.9 V
